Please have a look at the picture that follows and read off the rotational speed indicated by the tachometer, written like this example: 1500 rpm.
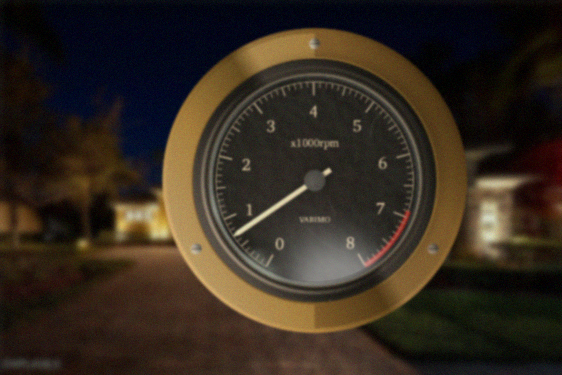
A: 700 rpm
